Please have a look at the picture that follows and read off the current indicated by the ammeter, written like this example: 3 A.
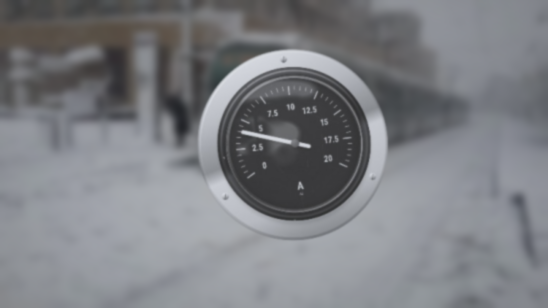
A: 4 A
